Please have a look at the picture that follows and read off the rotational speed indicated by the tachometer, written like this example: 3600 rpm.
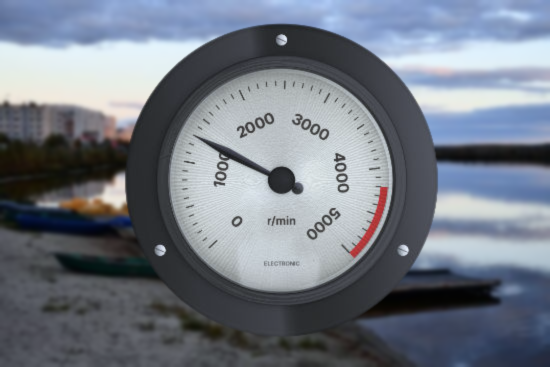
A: 1300 rpm
